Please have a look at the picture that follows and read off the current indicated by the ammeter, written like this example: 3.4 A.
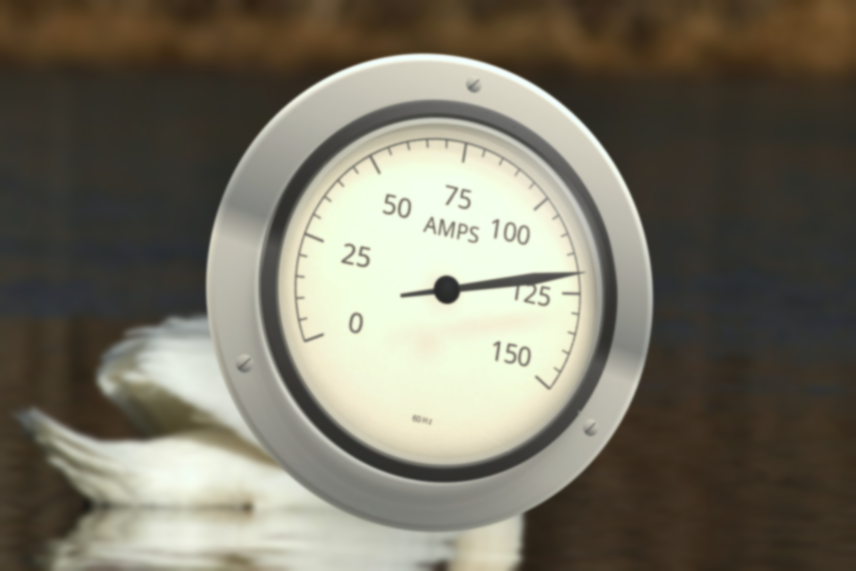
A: 120 A
